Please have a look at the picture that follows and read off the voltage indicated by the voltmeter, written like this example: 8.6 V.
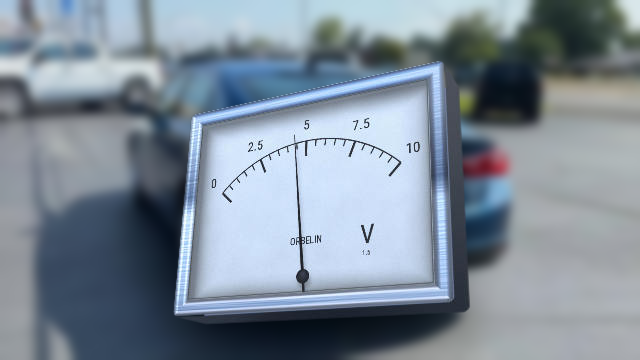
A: 4.5 V
